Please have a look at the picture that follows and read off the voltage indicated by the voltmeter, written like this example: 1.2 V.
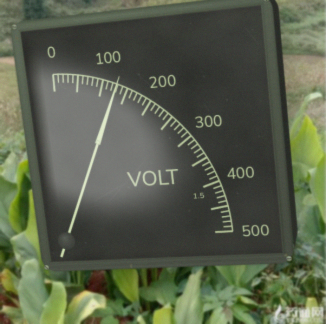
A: 130 V
